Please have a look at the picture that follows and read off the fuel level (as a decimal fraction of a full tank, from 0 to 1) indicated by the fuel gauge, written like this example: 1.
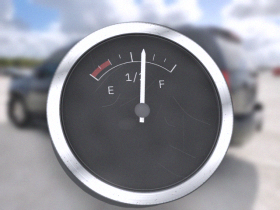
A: 0.625
